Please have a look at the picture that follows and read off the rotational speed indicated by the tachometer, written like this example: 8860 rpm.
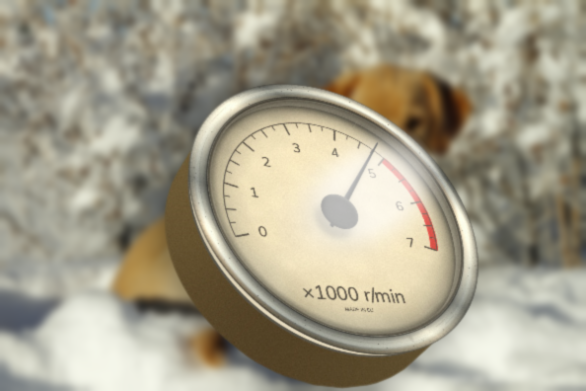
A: 4750 rpm
